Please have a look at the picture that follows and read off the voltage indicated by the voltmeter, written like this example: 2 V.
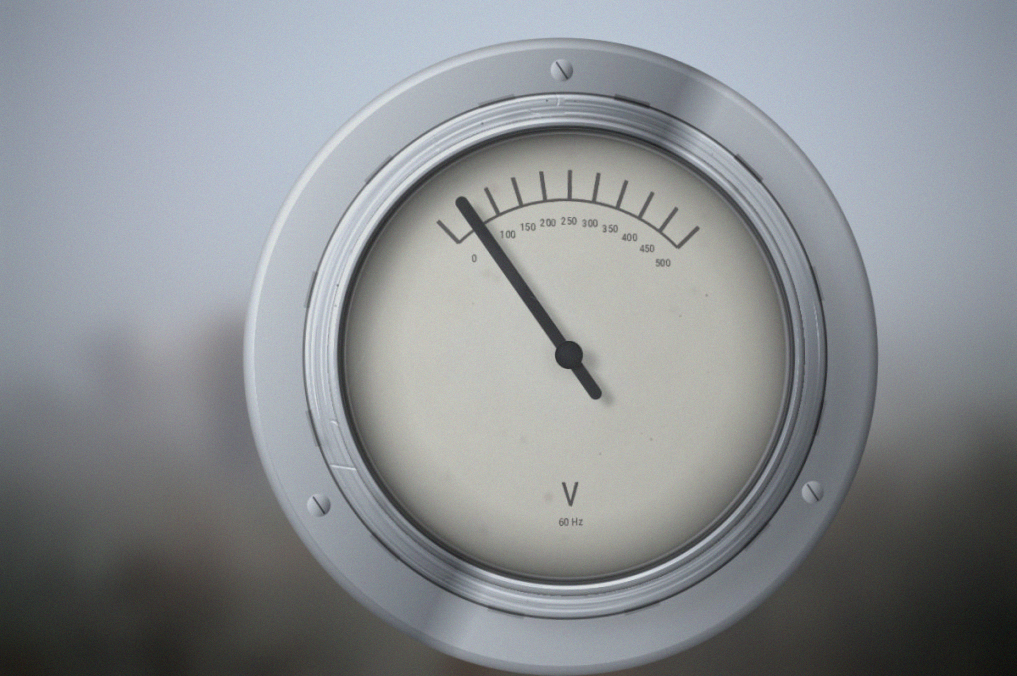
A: 50 V
